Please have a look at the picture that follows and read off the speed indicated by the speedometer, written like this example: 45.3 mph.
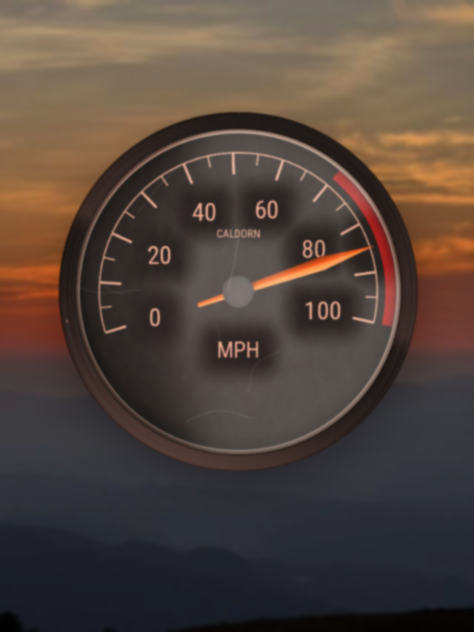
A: 85 mph
